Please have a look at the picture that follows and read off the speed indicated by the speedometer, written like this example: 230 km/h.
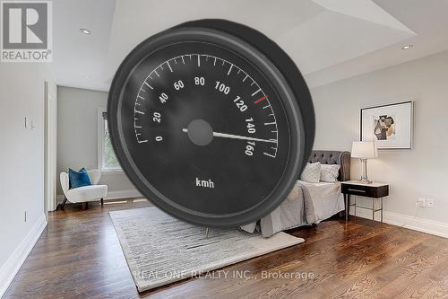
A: 150 km/h
